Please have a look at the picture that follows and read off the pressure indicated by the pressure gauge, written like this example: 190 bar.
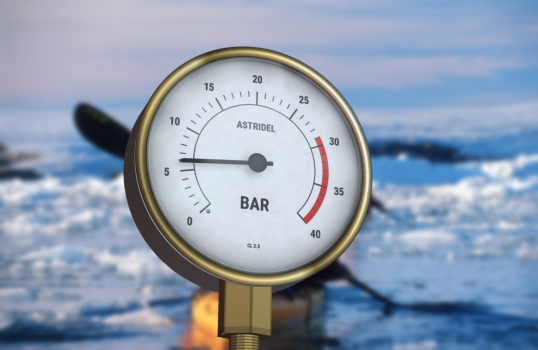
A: 6 bar
